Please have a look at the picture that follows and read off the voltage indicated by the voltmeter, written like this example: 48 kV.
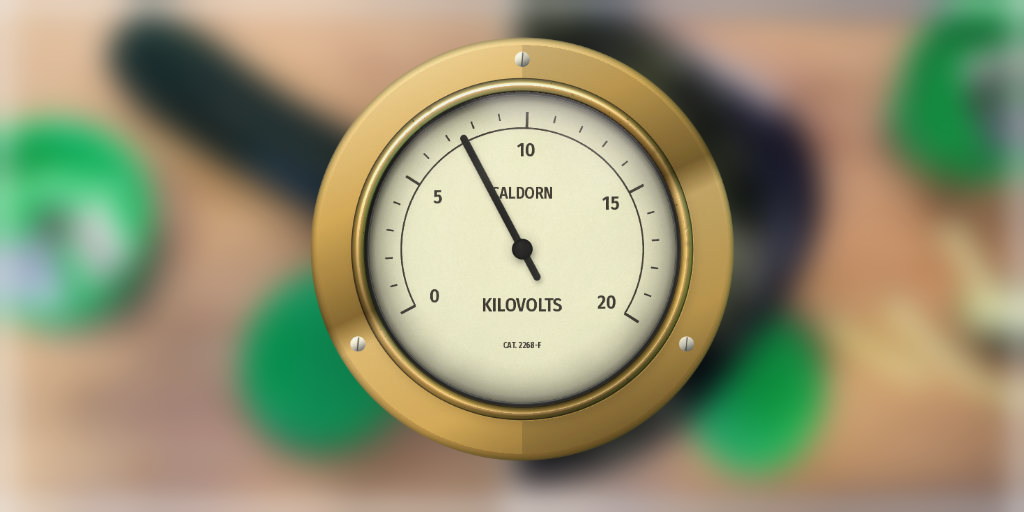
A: 7.5 kV
